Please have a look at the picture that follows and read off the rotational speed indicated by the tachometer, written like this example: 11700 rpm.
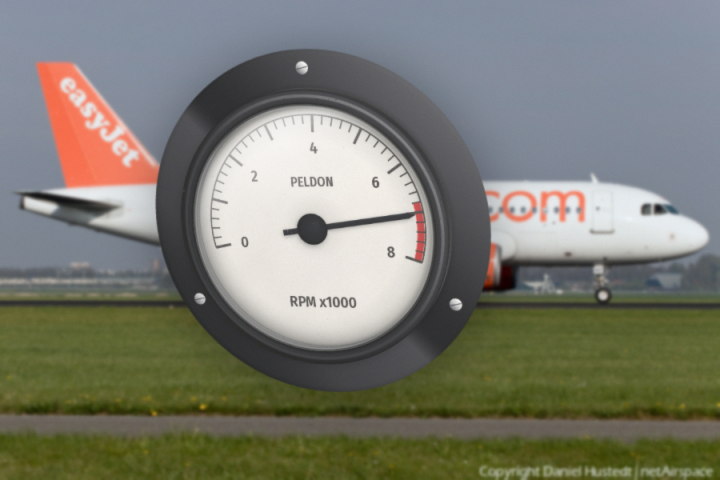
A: 7000 rpm
